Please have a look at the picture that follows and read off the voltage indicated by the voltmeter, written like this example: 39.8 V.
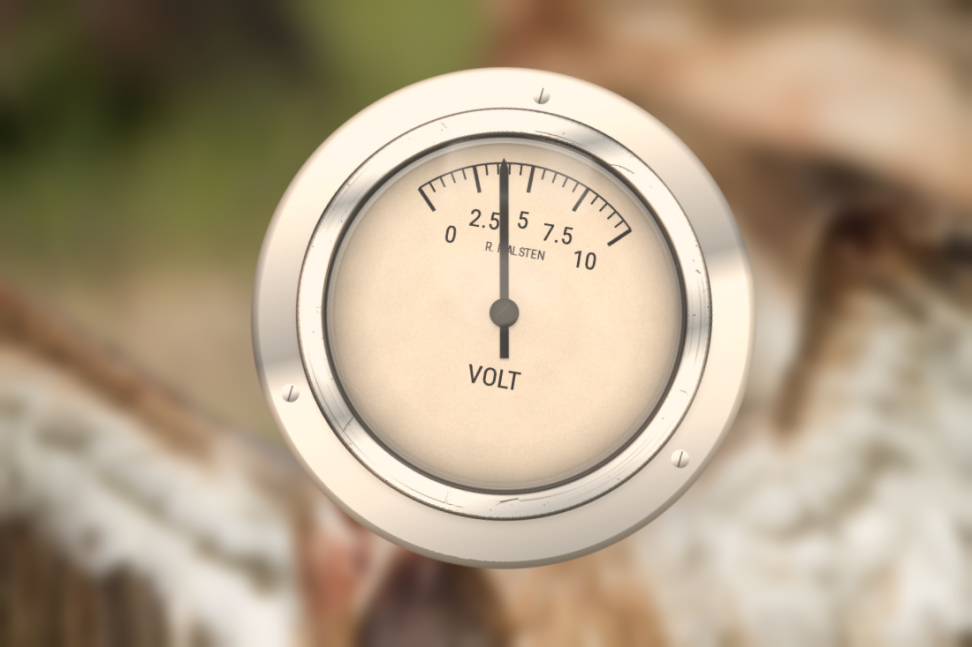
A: 3.75 V
